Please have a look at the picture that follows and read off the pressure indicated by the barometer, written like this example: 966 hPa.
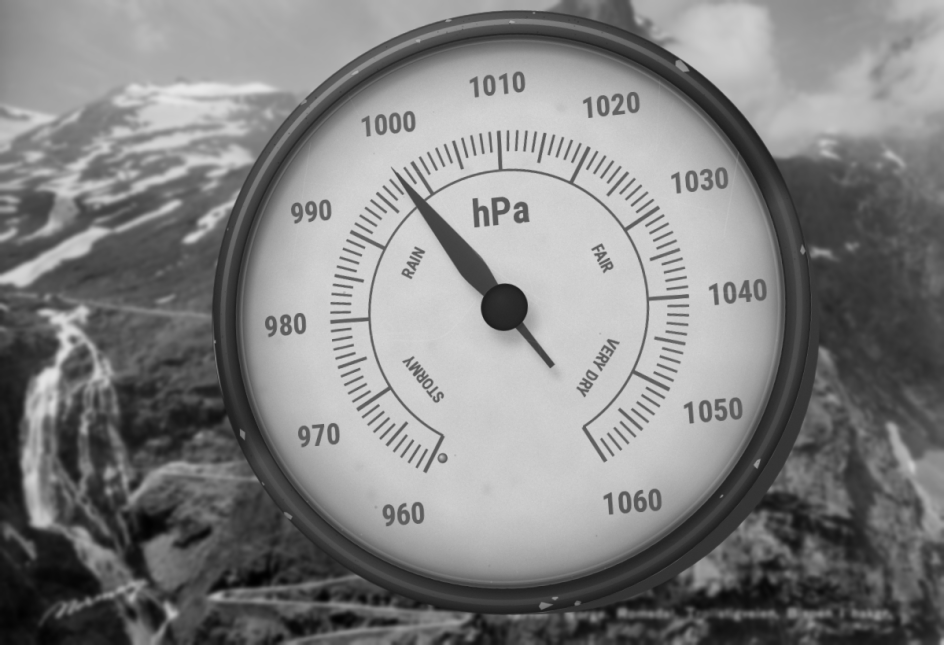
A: 998 hPa
